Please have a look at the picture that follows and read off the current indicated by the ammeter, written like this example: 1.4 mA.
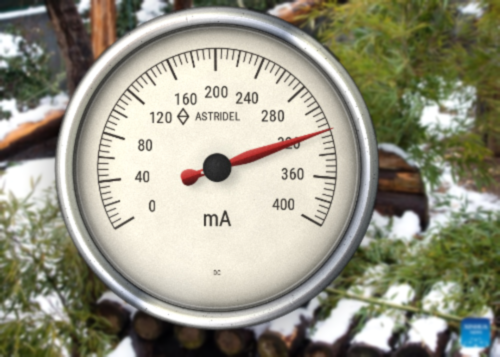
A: 320 mA
